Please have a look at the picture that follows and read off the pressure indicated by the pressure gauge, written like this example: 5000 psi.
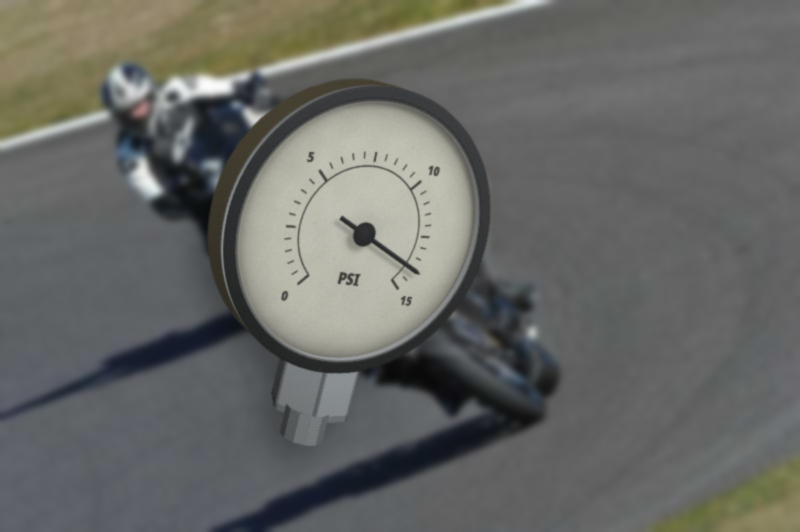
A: 14 psi
